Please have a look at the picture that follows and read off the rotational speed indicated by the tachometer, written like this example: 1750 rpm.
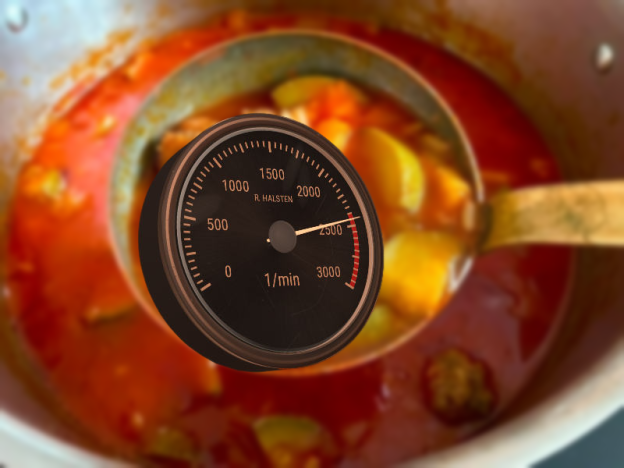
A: 2450 rpm
